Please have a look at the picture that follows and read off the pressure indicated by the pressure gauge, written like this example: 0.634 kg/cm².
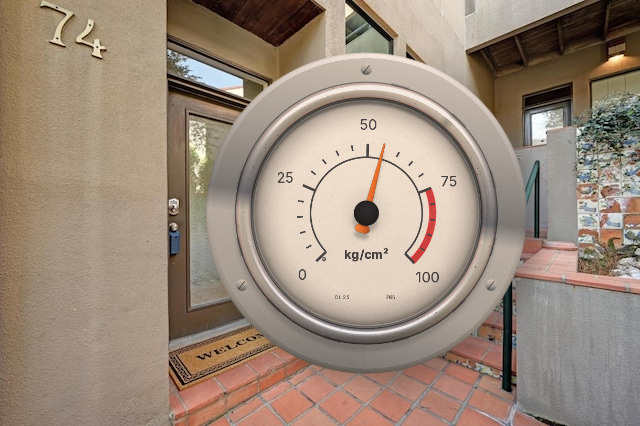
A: 55 kg/cm²
